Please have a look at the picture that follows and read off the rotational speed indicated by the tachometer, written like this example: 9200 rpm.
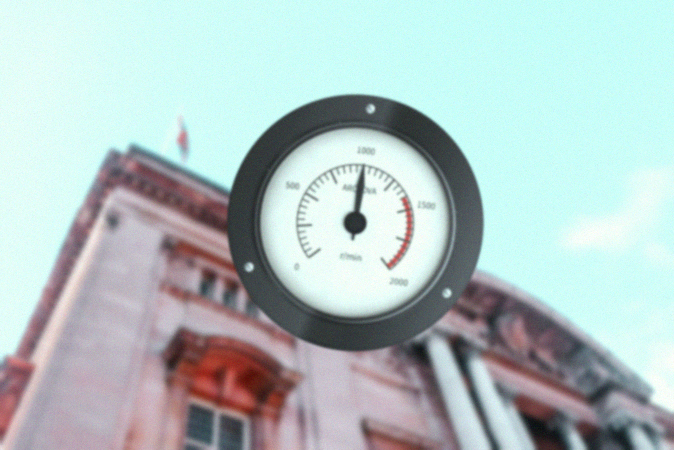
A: 1000 rpm
